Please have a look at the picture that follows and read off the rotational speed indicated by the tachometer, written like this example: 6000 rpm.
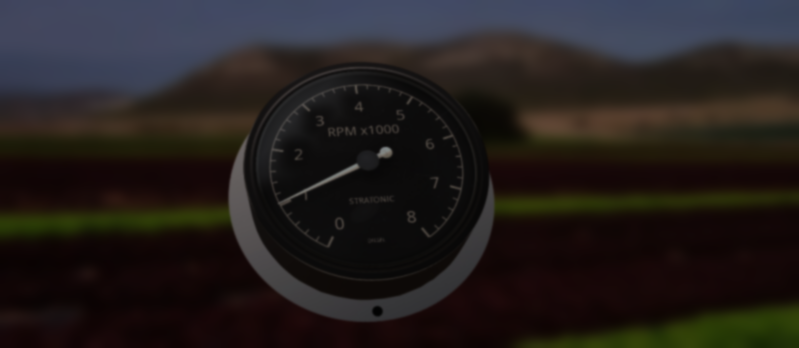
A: 1000 rpm
